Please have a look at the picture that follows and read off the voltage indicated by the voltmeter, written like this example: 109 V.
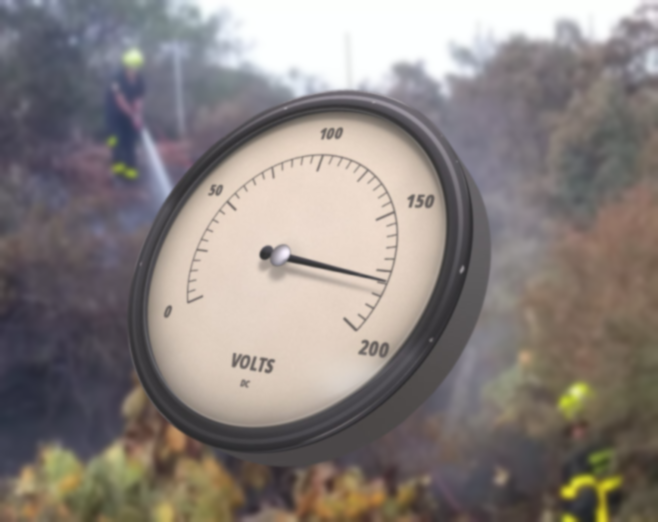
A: 180 V
